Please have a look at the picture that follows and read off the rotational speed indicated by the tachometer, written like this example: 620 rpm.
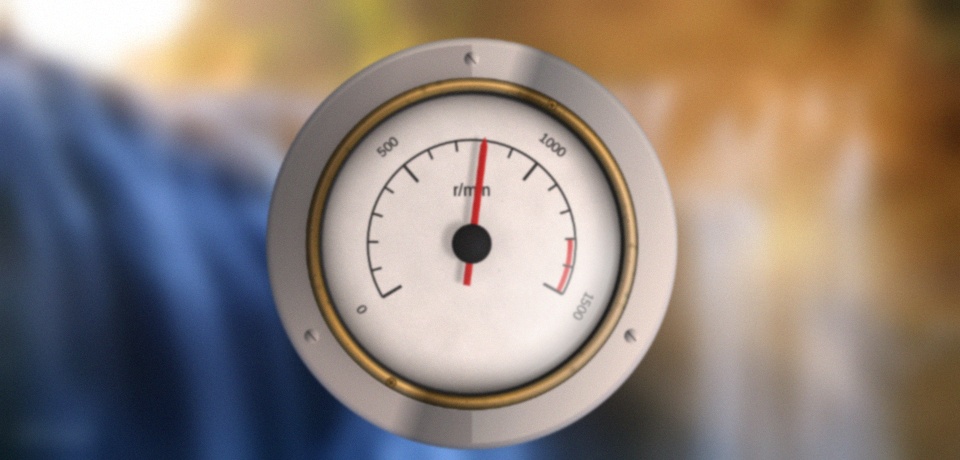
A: 800 rpm
